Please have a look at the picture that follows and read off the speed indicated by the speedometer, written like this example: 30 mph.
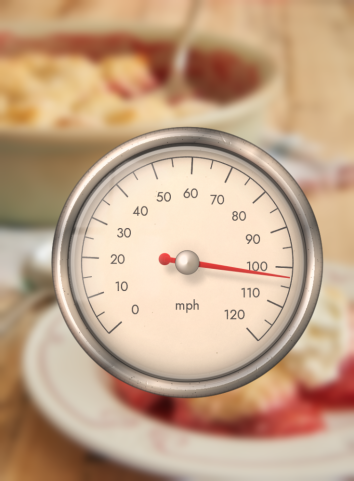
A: 102.5 mph
